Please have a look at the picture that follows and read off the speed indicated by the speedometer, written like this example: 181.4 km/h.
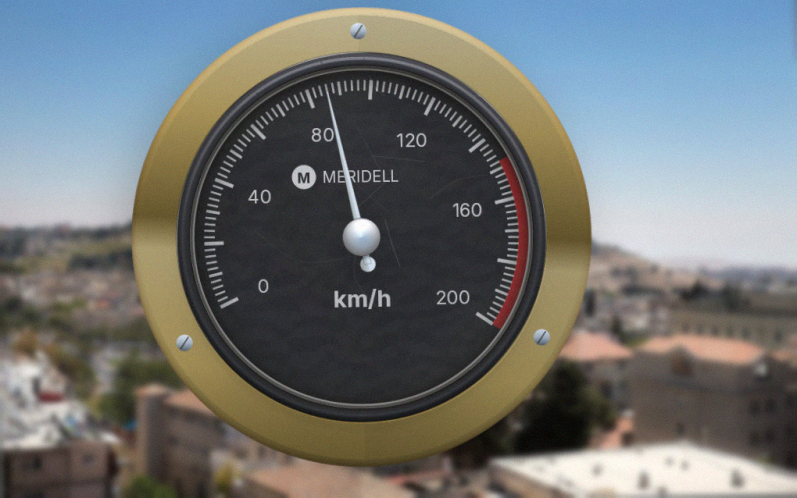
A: 86 km/h
